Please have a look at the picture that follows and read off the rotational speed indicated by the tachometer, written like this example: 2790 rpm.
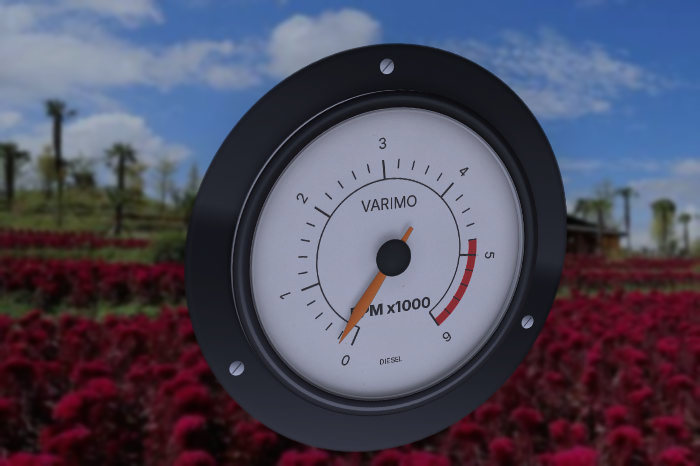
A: 200 rpm
